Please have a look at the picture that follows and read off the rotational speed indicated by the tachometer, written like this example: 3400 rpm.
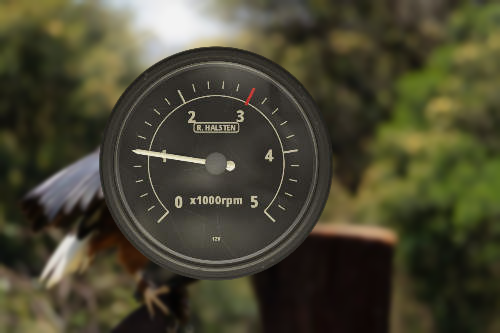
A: 1000 rpm
